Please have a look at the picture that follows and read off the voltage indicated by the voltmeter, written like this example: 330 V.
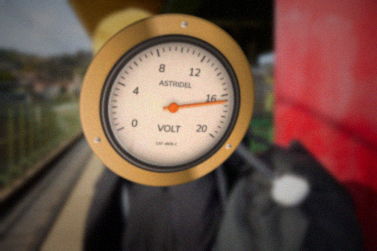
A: 16.5 V
